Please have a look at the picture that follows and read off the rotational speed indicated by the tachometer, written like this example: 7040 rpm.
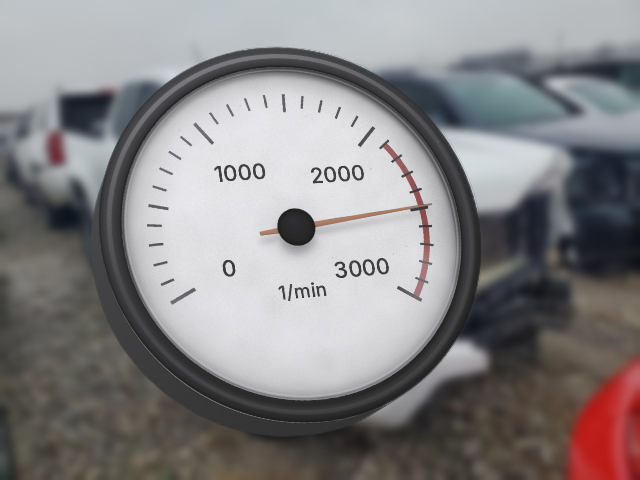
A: 2500 rpm
